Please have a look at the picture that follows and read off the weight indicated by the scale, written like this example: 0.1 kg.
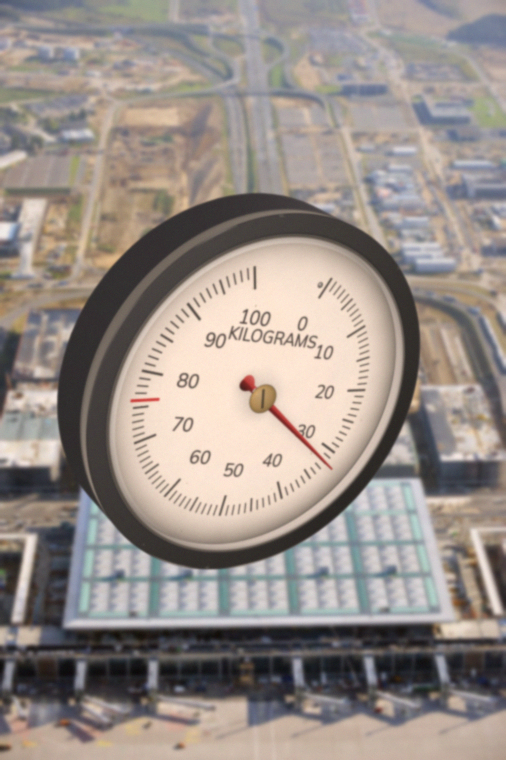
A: 32 kg
